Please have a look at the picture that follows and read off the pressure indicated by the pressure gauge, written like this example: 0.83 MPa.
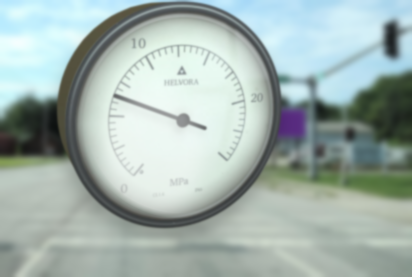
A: 6.5 MPa
